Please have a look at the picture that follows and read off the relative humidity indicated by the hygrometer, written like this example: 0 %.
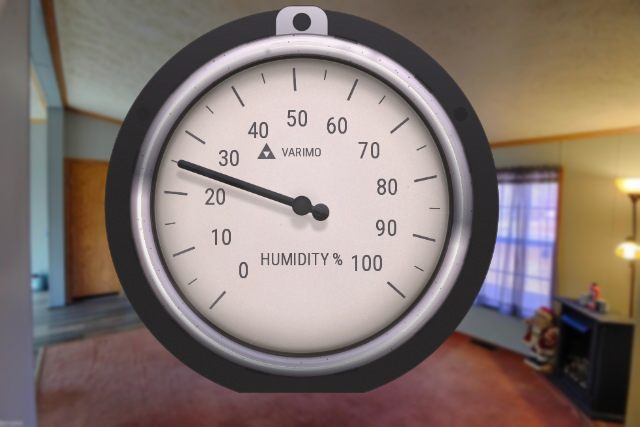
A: 25 %
